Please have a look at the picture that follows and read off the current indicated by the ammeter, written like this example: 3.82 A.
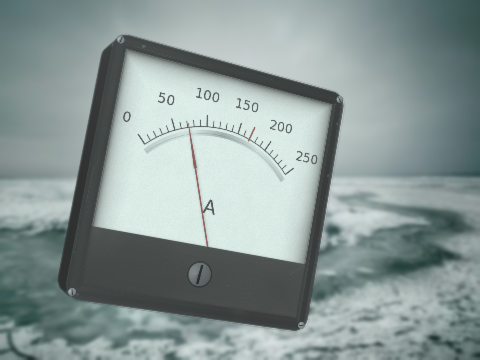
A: 70 A
